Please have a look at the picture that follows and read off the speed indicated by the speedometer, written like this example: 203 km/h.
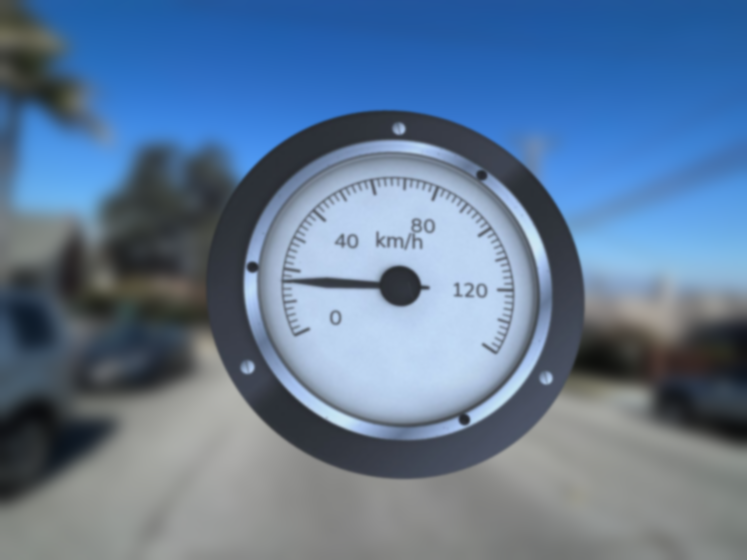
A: 16 km/h
